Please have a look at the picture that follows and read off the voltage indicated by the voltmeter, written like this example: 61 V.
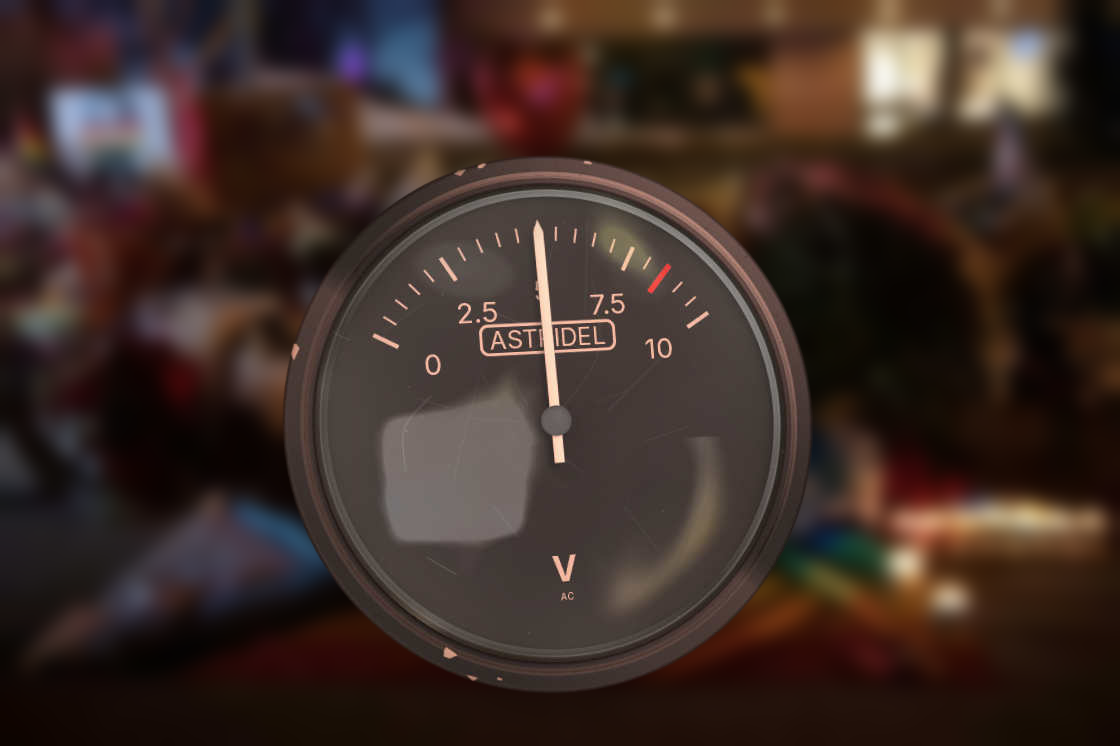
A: 5 V
